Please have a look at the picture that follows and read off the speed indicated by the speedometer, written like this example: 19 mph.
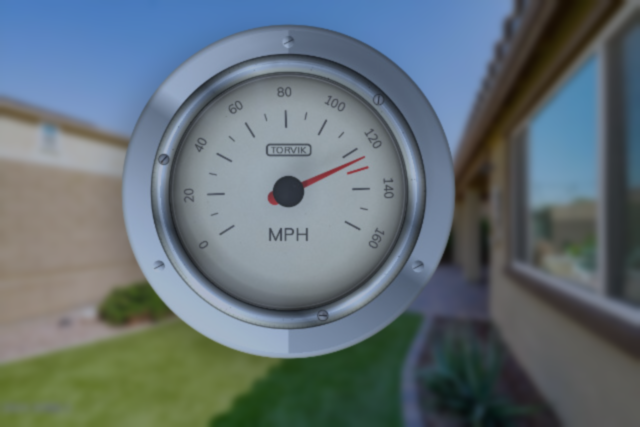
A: 125 mph
